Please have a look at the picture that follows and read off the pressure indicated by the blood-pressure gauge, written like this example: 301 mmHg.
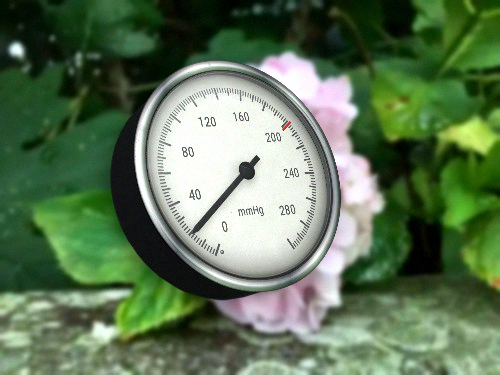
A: 20 mmHg
